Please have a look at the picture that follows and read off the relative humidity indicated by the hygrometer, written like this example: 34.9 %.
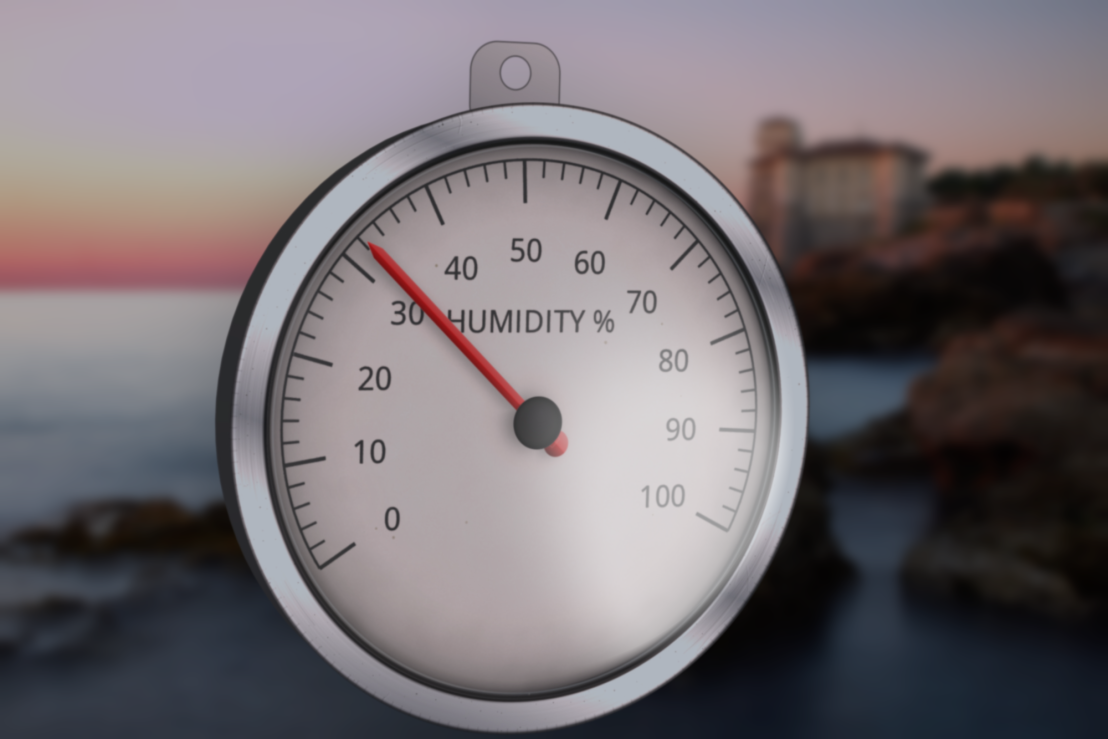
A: 32 %
